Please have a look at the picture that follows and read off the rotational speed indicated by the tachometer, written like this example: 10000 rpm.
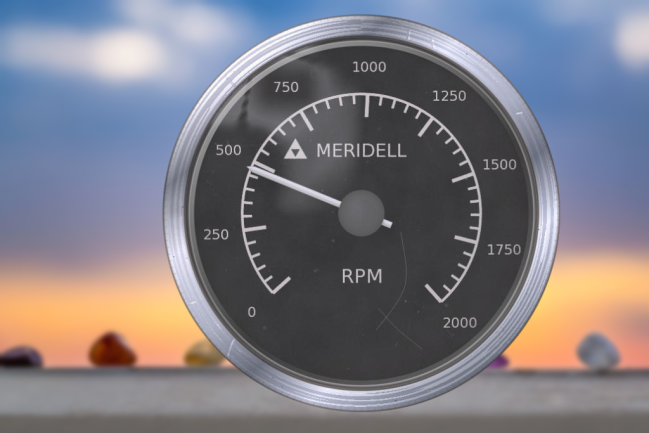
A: 475 rpm
